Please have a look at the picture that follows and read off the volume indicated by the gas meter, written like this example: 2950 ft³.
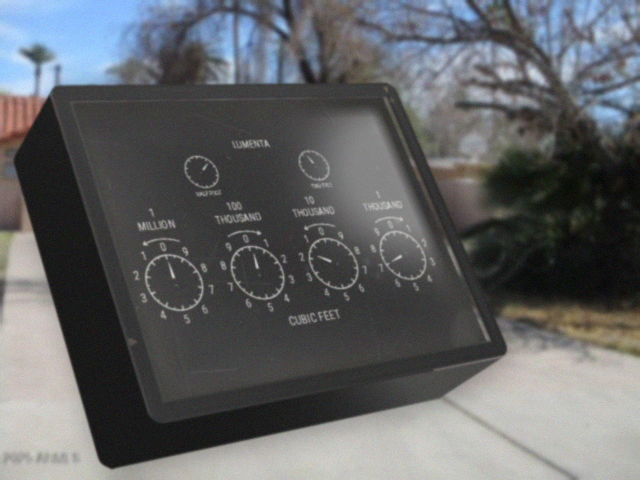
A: 1700 ft³
